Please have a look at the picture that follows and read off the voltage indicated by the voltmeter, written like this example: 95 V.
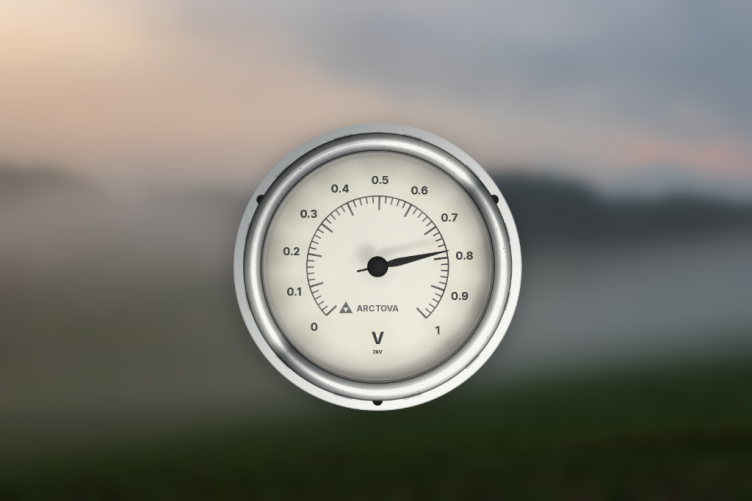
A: 0.78 V
